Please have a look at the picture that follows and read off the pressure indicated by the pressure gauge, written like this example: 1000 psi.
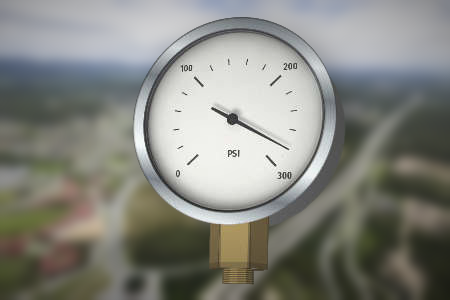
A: 280 psi
